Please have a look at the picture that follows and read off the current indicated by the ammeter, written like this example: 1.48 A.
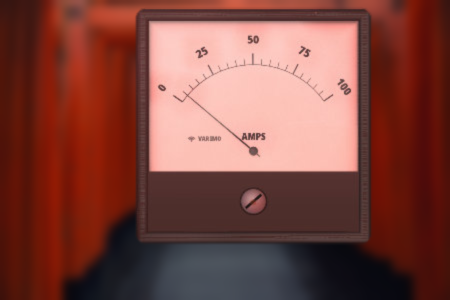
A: 5 A
